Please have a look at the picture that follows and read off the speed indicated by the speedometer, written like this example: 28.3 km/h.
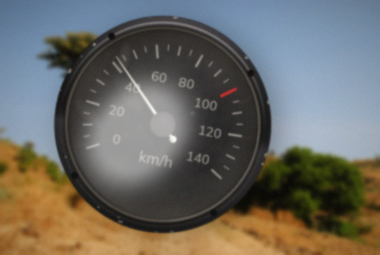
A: 42.5 km/h
